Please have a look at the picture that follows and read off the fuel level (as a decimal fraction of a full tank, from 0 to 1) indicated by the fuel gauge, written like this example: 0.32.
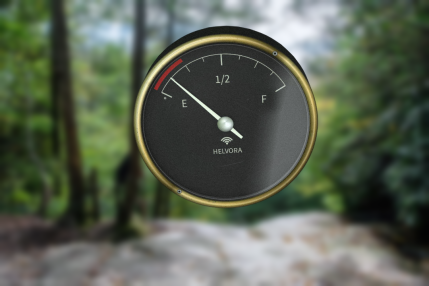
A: 0.125
